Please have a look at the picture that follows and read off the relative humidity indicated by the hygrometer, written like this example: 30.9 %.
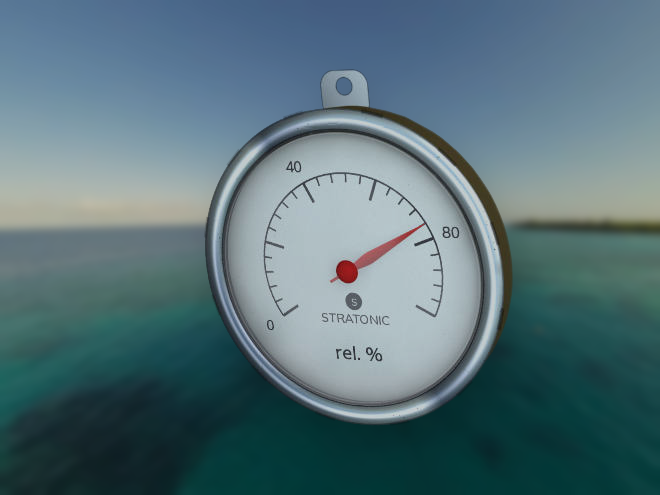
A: 76 %
